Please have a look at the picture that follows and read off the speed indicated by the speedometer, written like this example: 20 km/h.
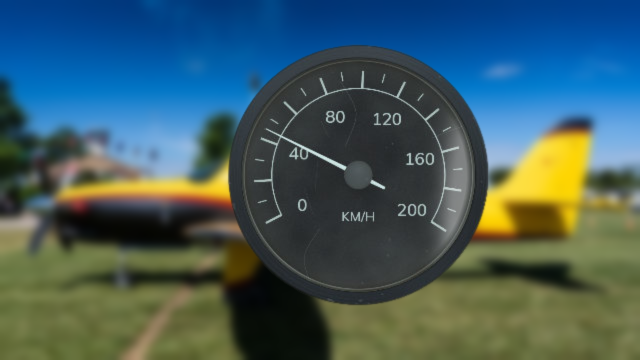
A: 45 km/h
